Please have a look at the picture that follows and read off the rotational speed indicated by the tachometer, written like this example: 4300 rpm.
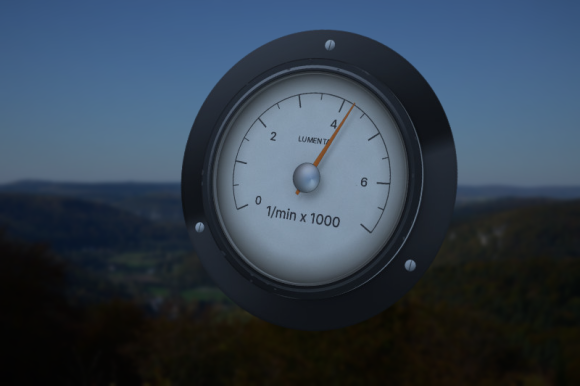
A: 4250 rpm
